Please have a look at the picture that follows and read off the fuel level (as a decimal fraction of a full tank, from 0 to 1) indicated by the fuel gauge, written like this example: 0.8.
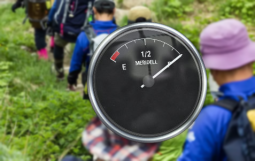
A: 1
